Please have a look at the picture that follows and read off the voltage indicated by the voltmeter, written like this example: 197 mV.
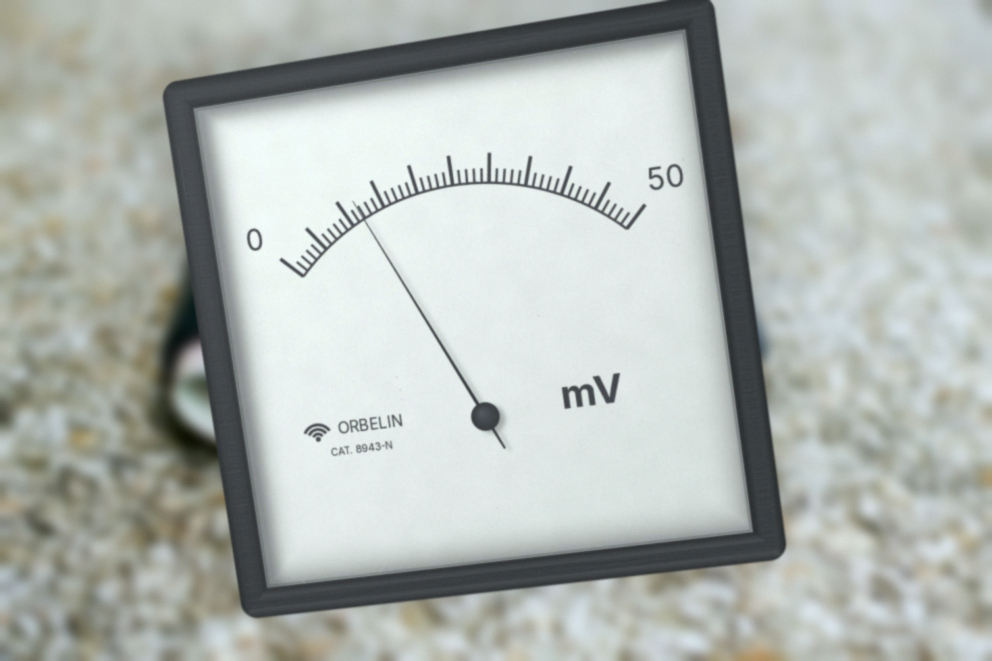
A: 12 mV
